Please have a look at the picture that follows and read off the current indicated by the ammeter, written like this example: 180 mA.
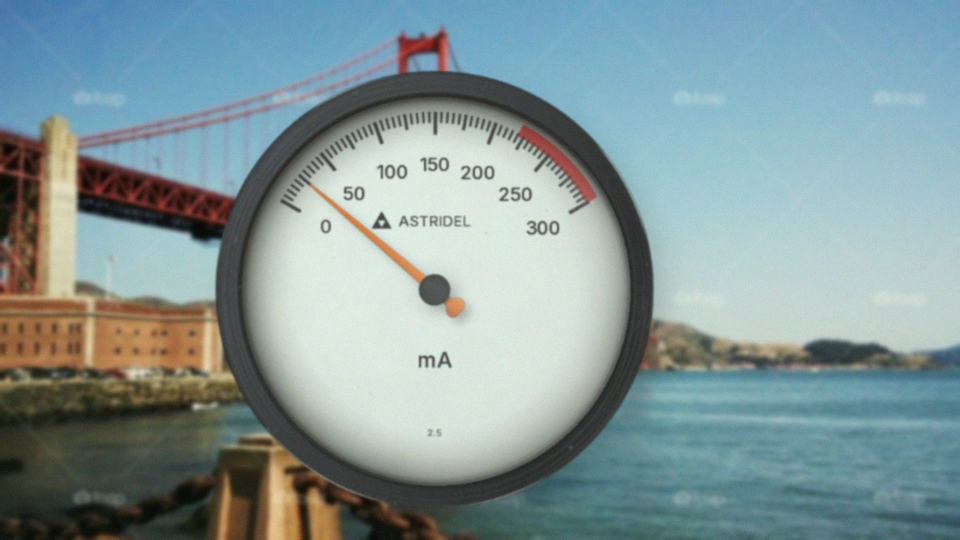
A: 25 mA
